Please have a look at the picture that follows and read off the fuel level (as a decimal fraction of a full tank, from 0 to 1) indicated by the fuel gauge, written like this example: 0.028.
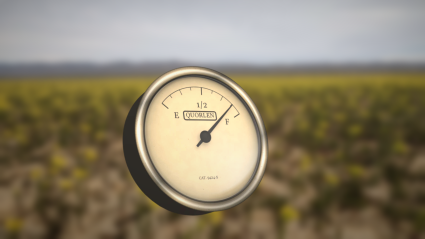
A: 0.875
